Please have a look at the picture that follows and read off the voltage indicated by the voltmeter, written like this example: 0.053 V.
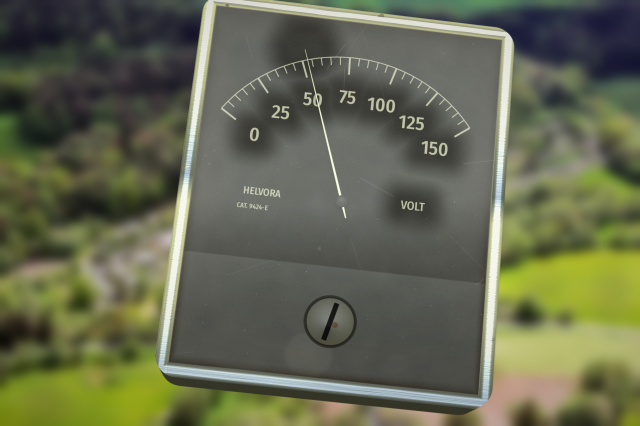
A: 52.5 V
